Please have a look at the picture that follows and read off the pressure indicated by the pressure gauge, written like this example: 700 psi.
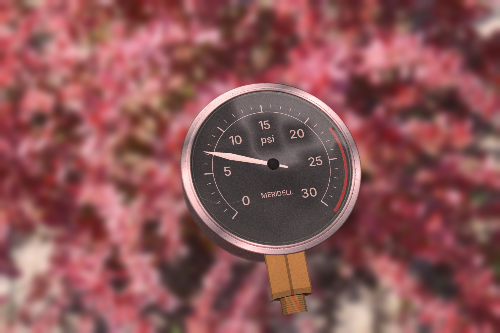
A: 7 psi
